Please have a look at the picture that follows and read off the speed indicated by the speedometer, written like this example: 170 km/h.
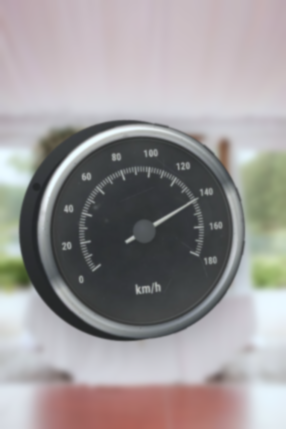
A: 140 km/h
